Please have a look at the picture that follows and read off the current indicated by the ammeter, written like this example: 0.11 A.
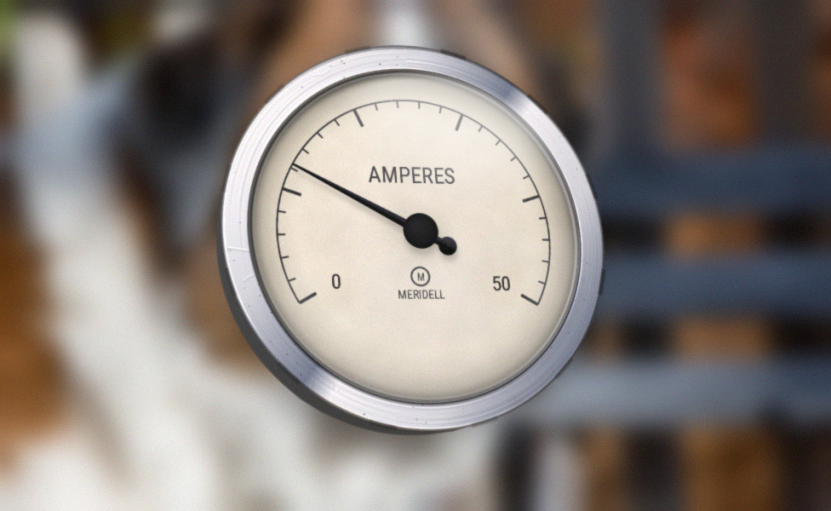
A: 12 A
